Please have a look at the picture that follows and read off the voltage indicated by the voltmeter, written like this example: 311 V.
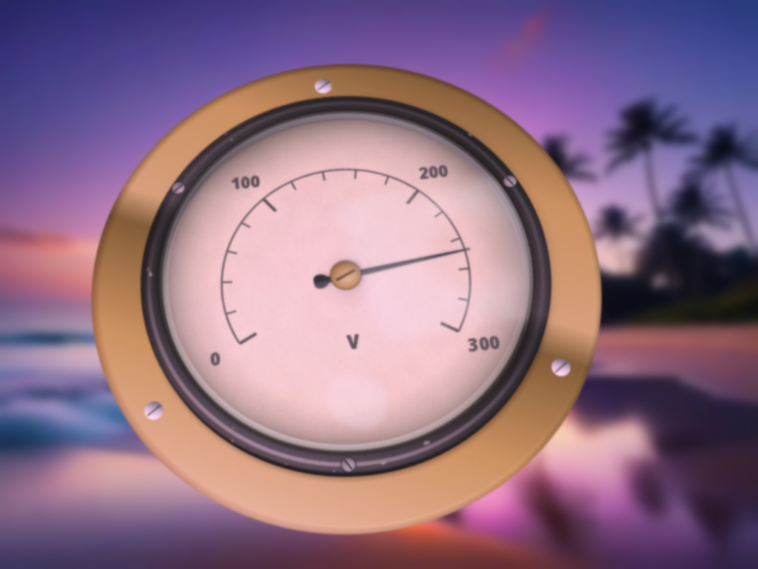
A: 250 V
